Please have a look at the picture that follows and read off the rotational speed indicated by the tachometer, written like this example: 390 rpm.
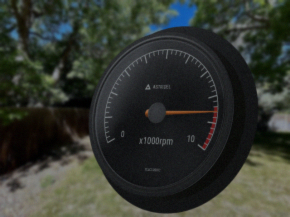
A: 8600 rpm
